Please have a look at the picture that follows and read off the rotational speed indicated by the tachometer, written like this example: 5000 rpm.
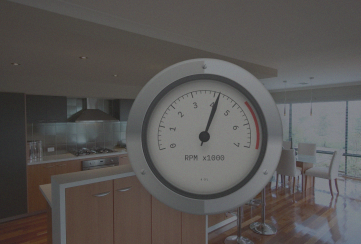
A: 4200 rpm
